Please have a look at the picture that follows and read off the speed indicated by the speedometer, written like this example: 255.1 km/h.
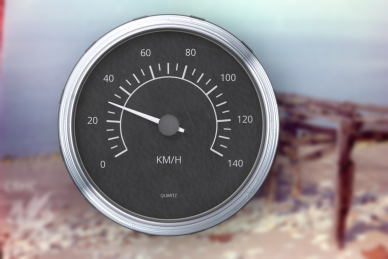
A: 30 km/h
